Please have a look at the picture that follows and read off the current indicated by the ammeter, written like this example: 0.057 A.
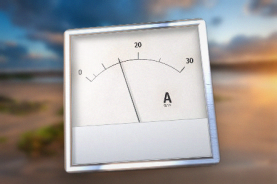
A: 15 A
